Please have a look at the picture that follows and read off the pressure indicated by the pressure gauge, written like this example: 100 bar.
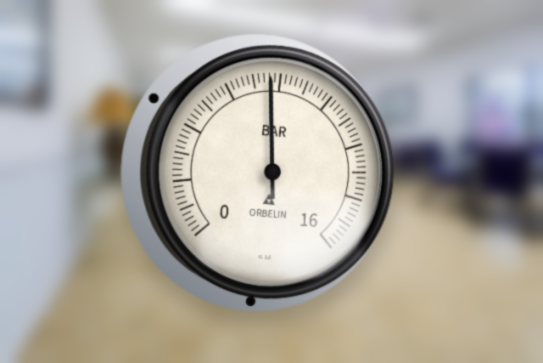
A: 7.6 bar
